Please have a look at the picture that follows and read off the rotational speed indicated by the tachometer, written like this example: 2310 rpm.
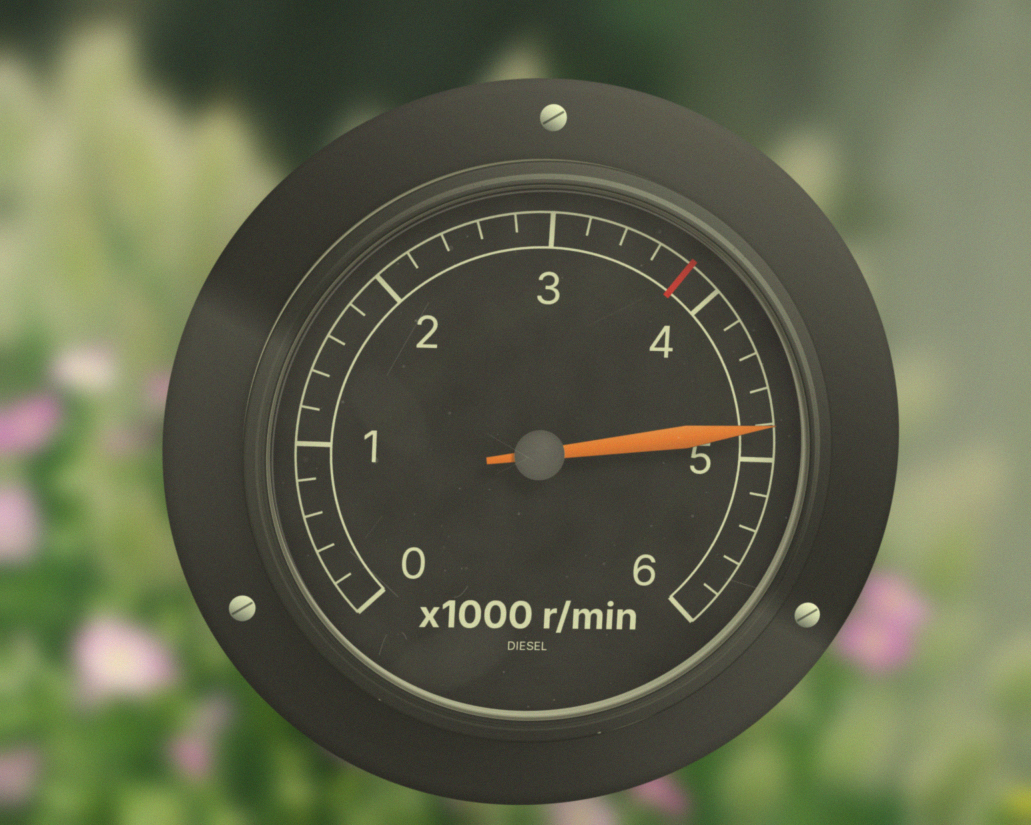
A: 4800 rpm
